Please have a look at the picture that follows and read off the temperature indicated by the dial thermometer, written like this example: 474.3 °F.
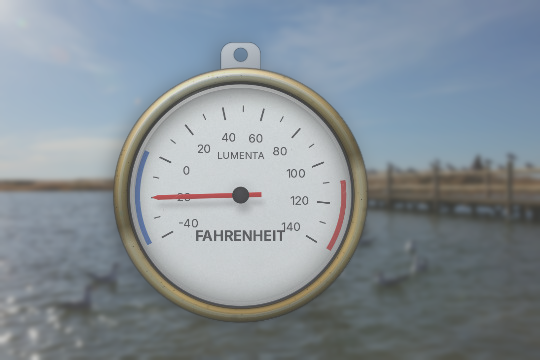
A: -20 °F
